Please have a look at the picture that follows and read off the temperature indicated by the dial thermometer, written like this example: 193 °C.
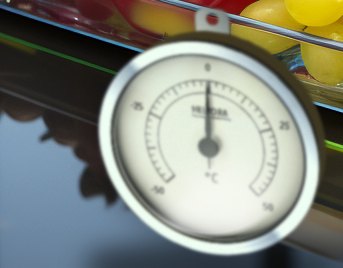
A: 0 °C
